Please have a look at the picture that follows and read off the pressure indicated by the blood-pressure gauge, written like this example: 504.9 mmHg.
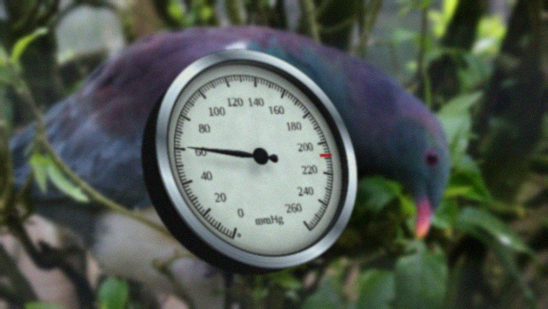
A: 60 mmHg
